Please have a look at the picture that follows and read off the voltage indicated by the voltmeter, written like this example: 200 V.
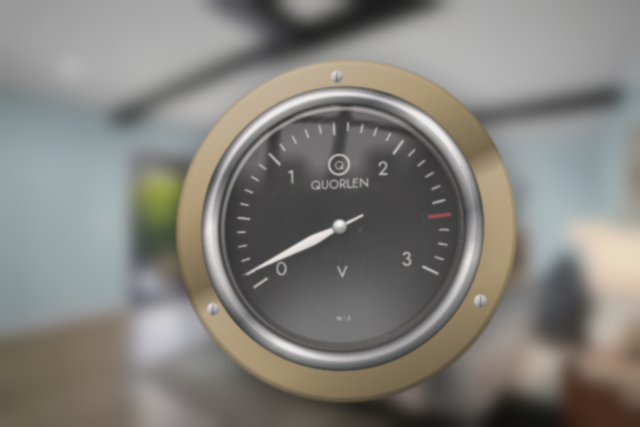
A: 0.1 V
